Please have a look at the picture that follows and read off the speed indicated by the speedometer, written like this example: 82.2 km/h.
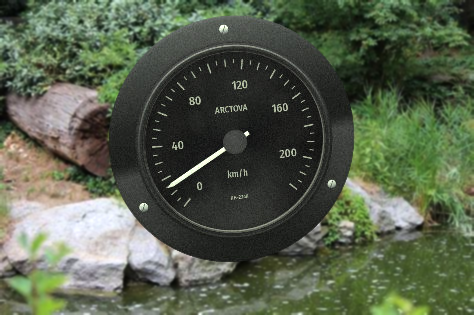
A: 15 km/h
